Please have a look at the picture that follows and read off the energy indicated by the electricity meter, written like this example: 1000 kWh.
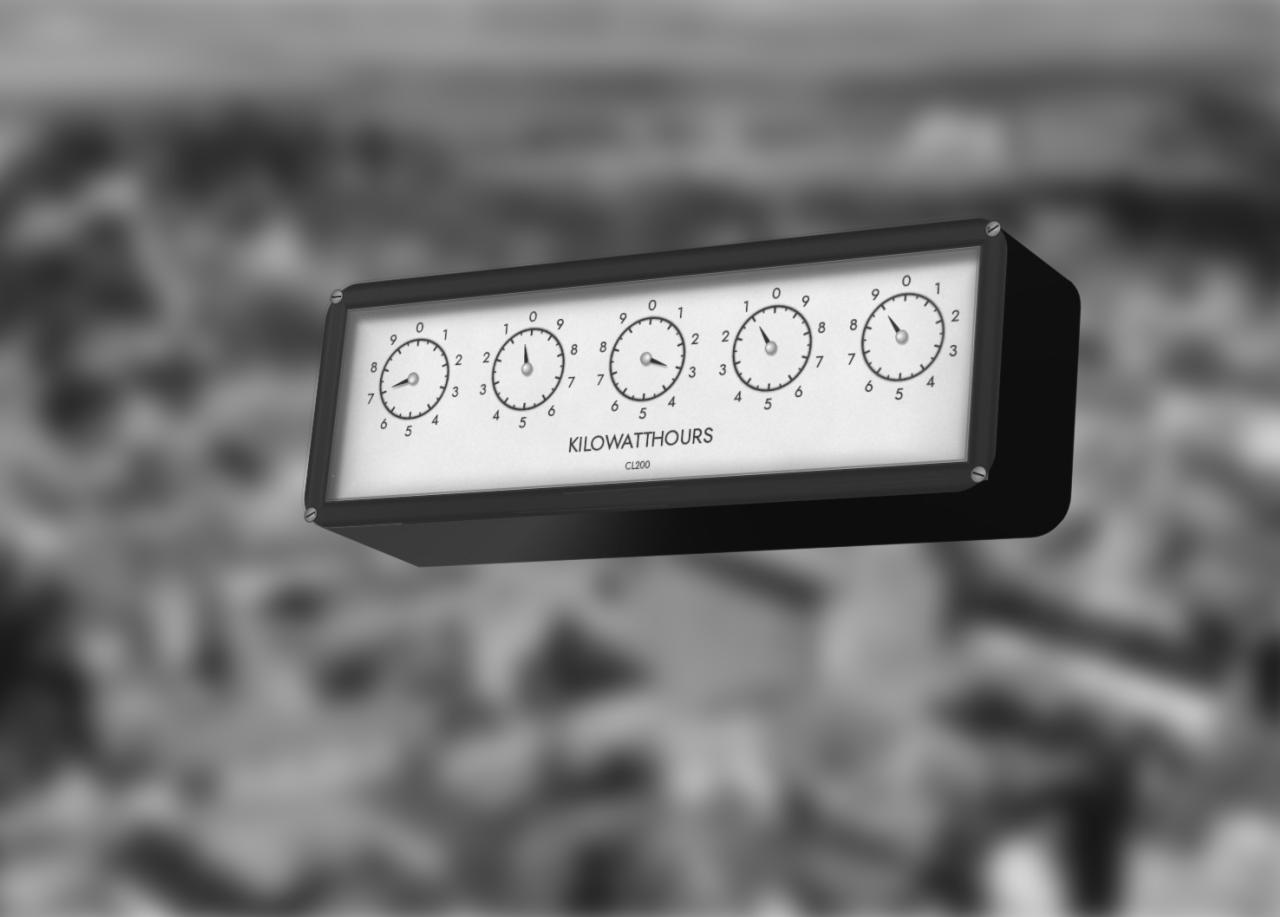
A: 70309 kWh
